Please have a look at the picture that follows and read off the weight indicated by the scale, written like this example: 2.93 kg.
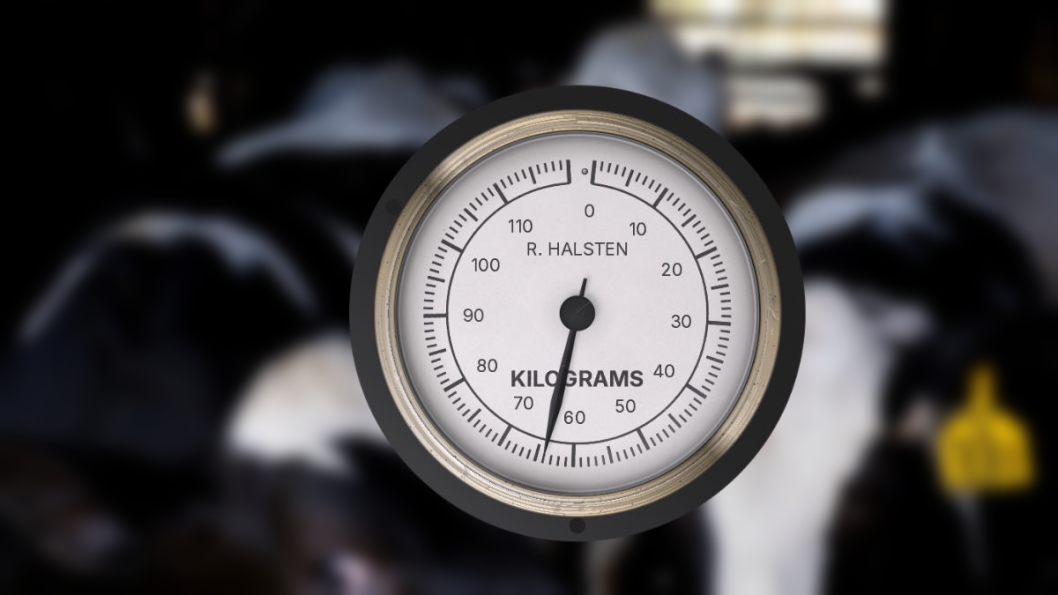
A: 64 kg
